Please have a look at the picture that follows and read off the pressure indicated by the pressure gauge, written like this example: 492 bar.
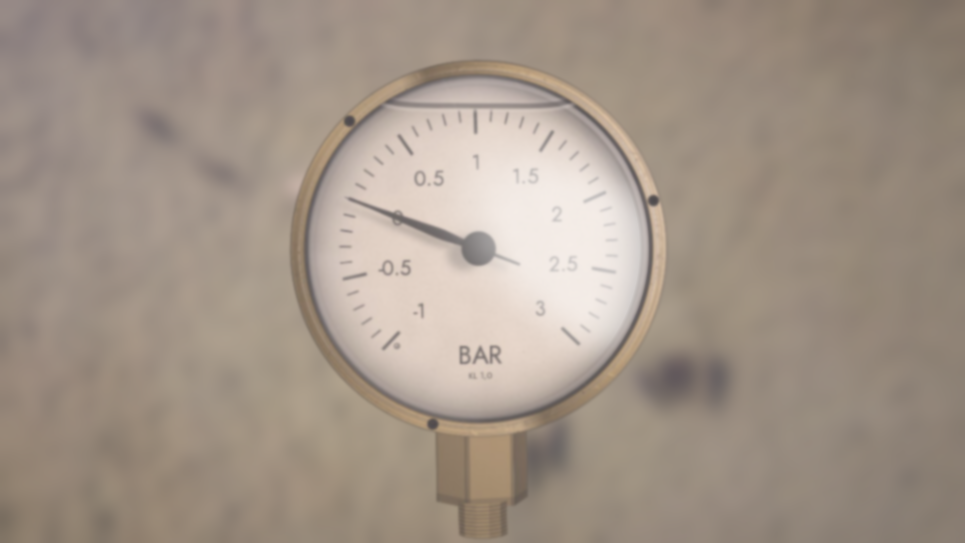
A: 0 bar
